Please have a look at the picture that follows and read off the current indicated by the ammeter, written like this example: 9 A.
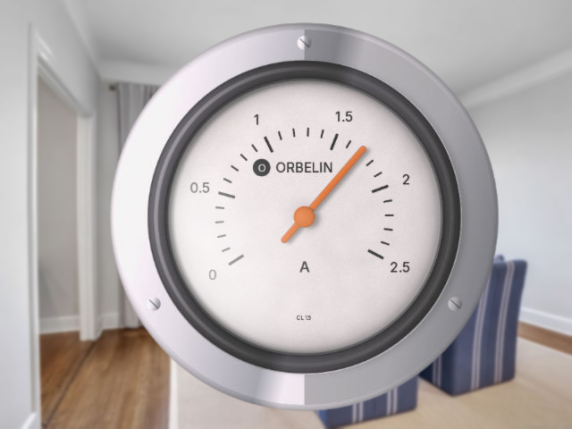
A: 1.7 A
